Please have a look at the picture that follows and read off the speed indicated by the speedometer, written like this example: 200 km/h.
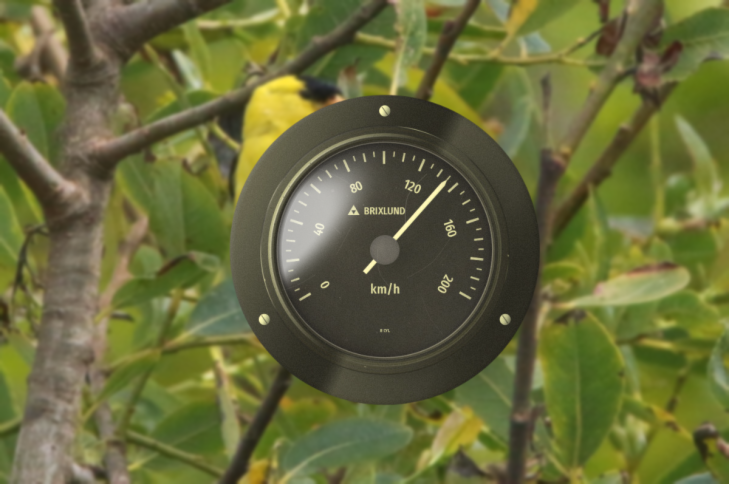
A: 135 km/h
